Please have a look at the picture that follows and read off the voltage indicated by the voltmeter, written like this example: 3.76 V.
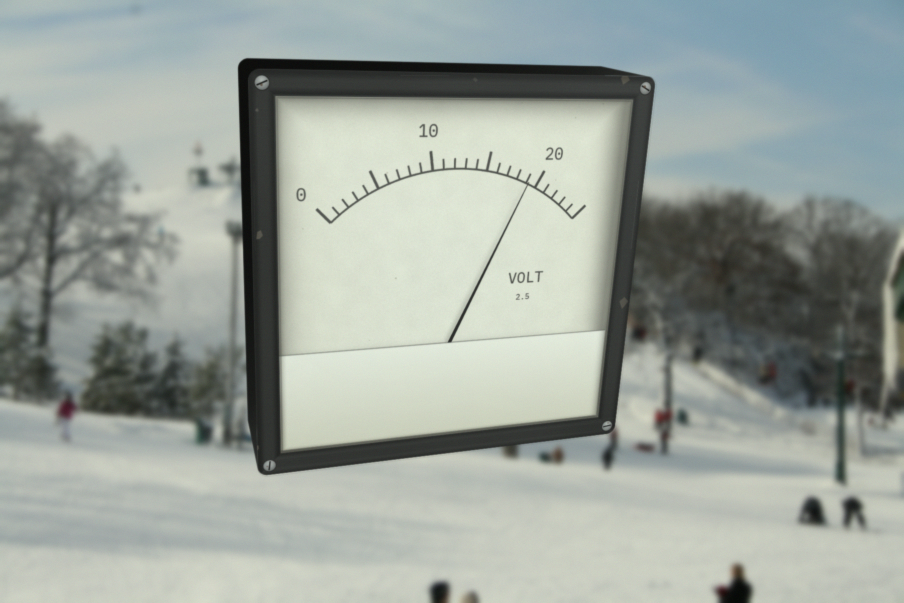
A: 19 V
